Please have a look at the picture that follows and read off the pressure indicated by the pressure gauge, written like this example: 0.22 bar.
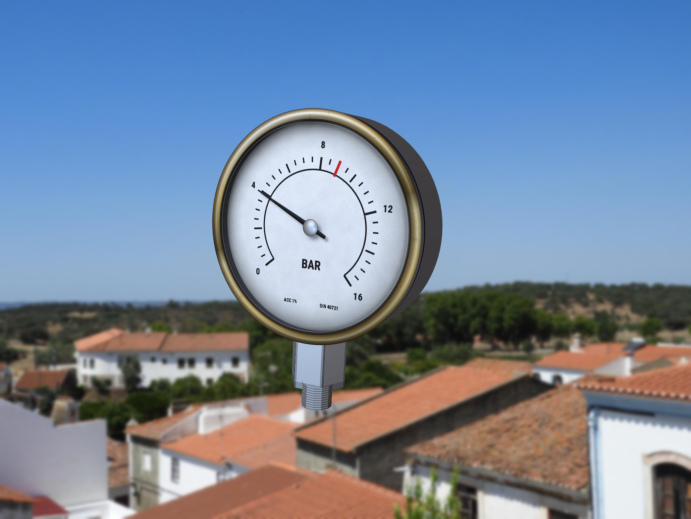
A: 4 bar
